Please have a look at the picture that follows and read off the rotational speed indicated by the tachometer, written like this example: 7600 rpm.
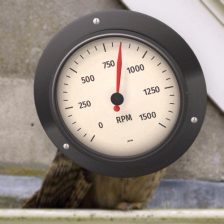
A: 850 rpm
